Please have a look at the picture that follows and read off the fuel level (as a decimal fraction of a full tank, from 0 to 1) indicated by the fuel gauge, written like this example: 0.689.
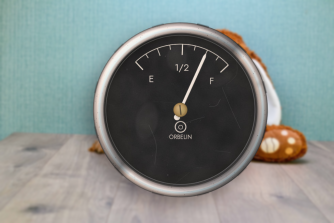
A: 0.75
